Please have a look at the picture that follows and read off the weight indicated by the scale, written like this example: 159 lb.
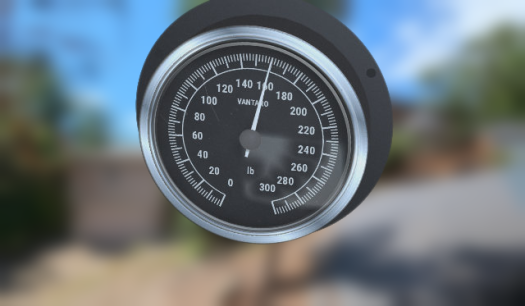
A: 160 lb
